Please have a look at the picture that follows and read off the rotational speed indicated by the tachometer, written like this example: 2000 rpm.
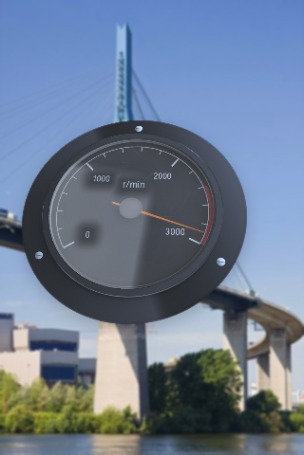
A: 2900 rpm
